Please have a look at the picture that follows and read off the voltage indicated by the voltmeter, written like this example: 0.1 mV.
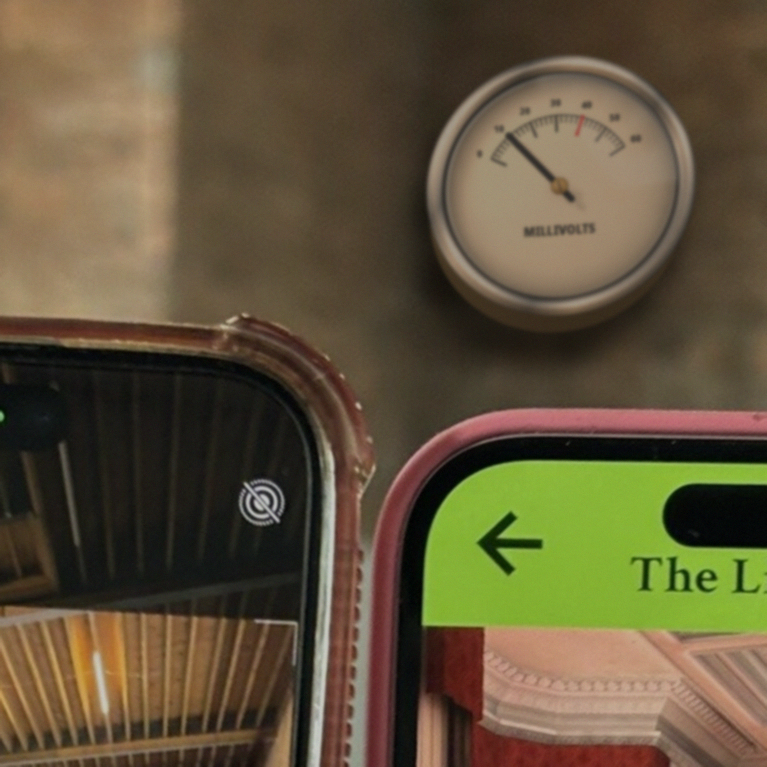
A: 10 mV
